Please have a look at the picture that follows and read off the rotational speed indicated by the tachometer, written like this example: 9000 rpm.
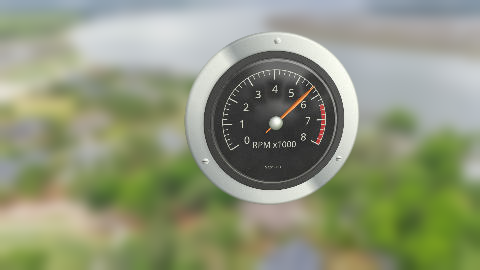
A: 5600 rpm
